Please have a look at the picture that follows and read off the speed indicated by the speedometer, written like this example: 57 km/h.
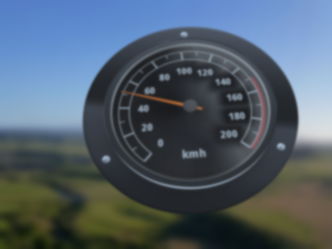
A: 50 km/h
